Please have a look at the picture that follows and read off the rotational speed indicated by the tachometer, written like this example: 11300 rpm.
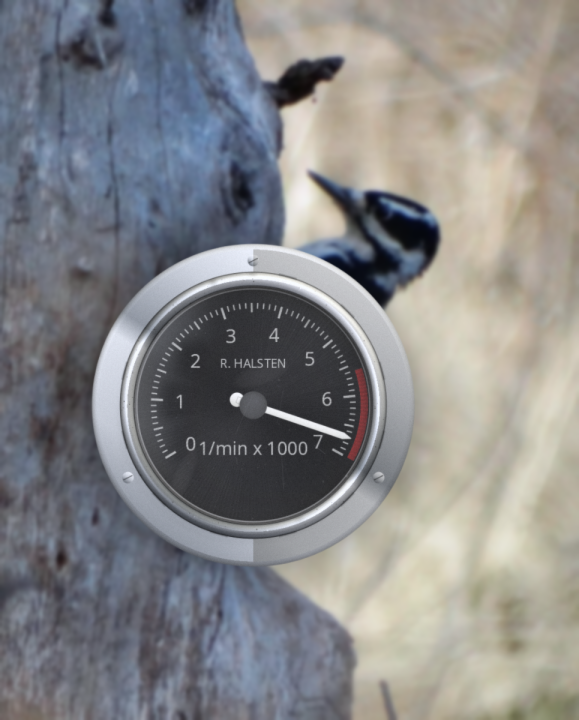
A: 6700 rpm
